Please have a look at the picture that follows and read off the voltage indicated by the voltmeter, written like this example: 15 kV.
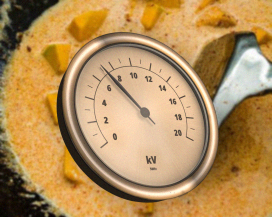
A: 7 kV
